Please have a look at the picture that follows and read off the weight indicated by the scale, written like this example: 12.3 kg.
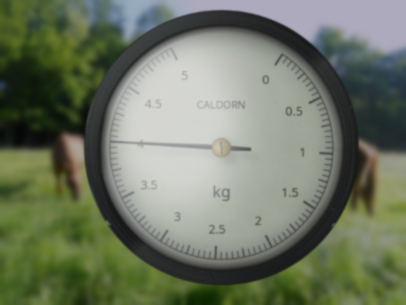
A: 4 kg
